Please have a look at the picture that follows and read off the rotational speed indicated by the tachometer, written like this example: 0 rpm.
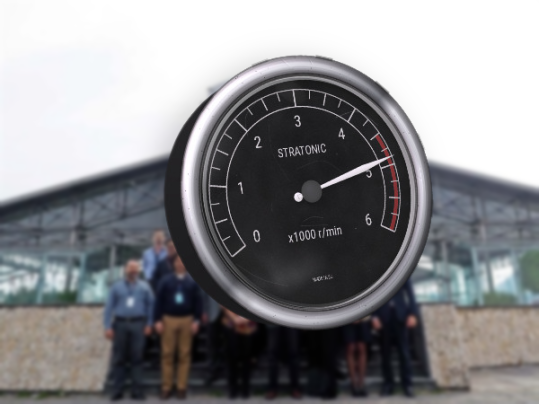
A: 4875 rpm
